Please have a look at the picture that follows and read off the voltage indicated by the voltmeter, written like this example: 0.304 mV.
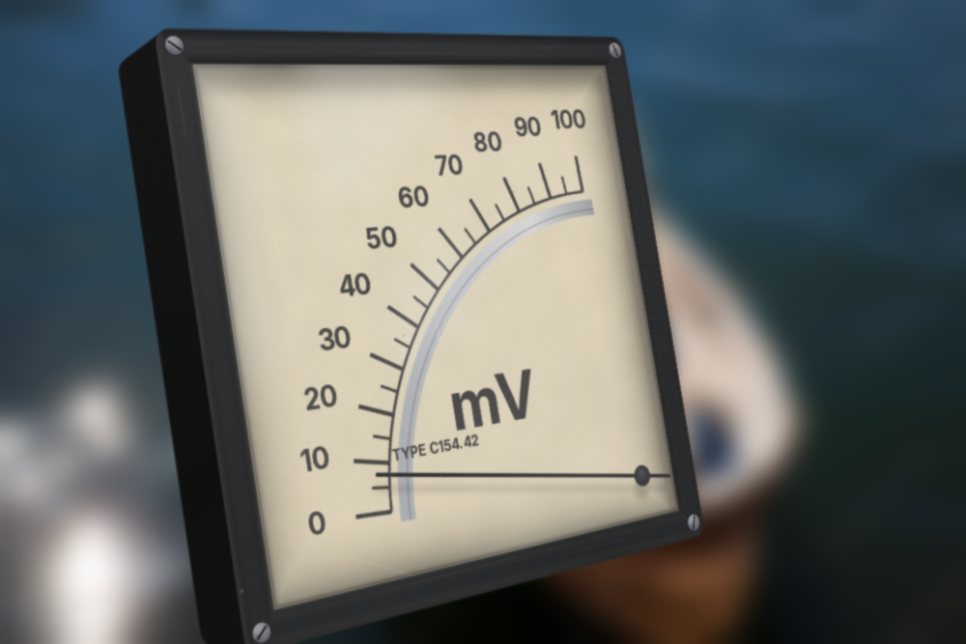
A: 7.5 mV
